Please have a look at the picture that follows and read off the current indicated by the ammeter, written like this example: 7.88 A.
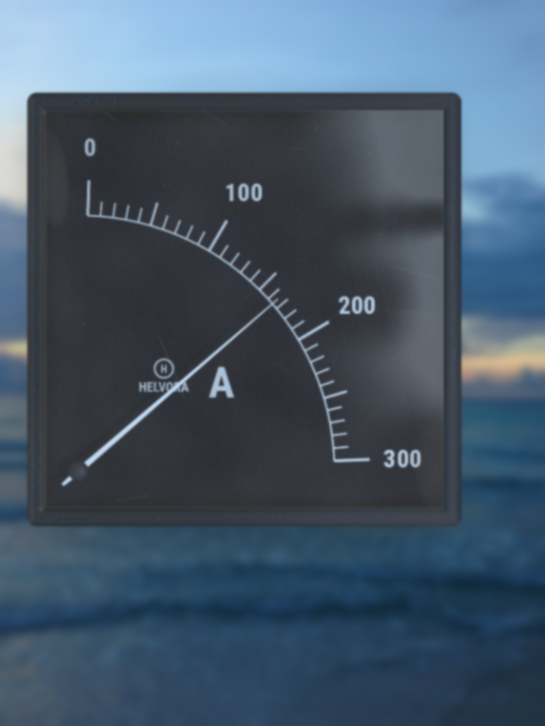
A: 165 A
